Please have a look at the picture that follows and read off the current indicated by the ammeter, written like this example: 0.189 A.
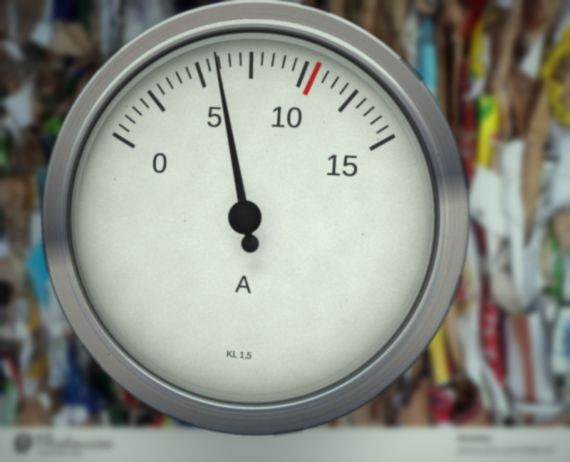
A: 6 A
